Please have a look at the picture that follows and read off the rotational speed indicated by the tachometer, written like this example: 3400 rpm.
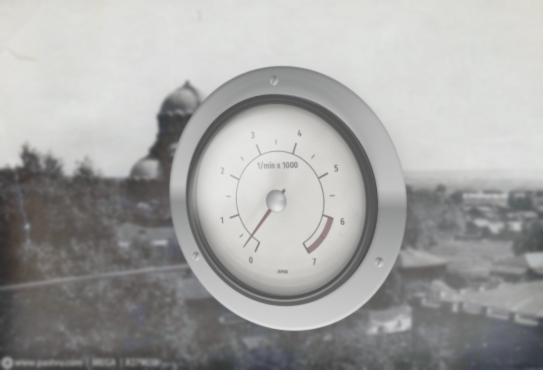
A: 250 rpm
